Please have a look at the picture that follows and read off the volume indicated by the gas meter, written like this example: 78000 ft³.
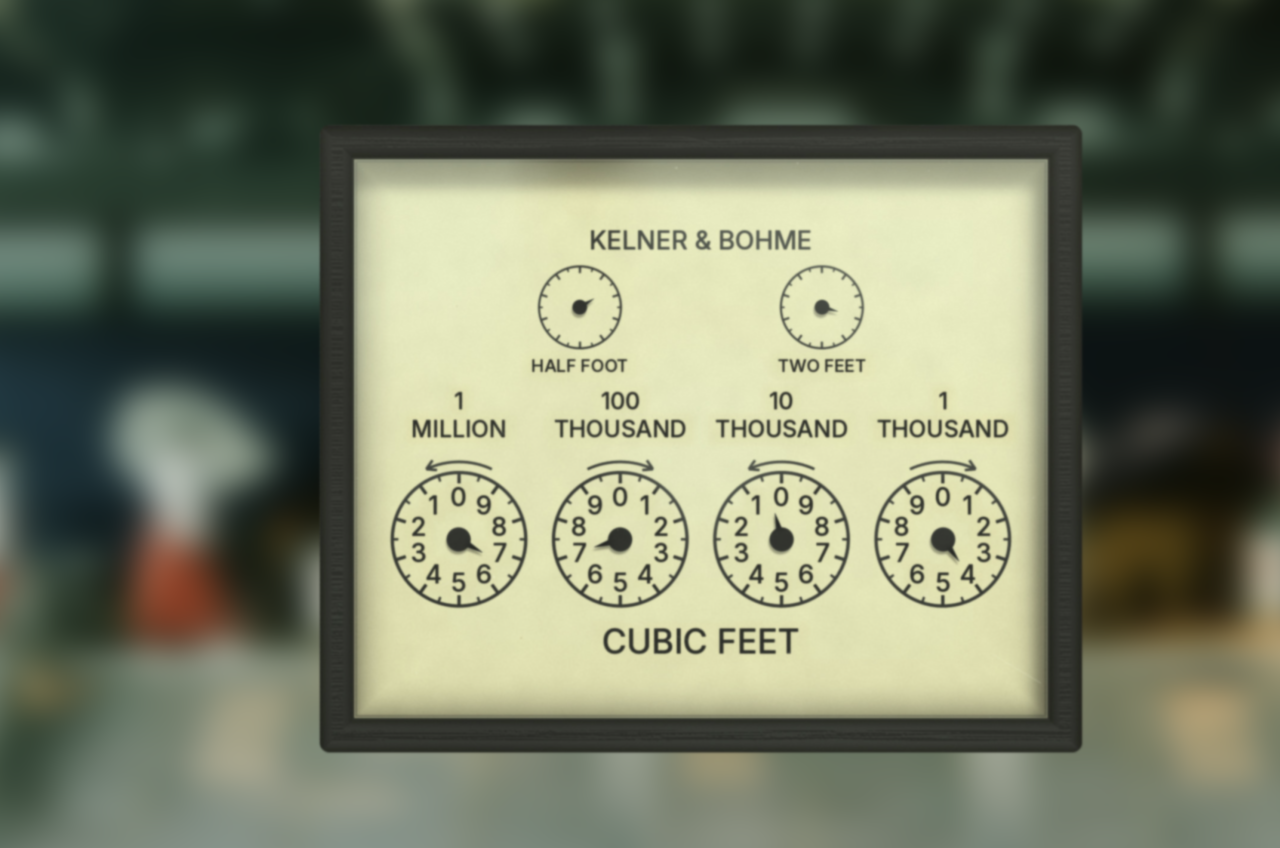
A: 670400 ft³
